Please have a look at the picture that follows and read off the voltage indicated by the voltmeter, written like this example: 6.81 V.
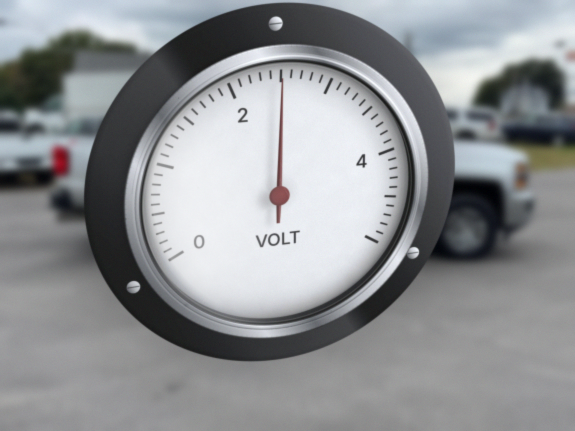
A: 2.5 V
